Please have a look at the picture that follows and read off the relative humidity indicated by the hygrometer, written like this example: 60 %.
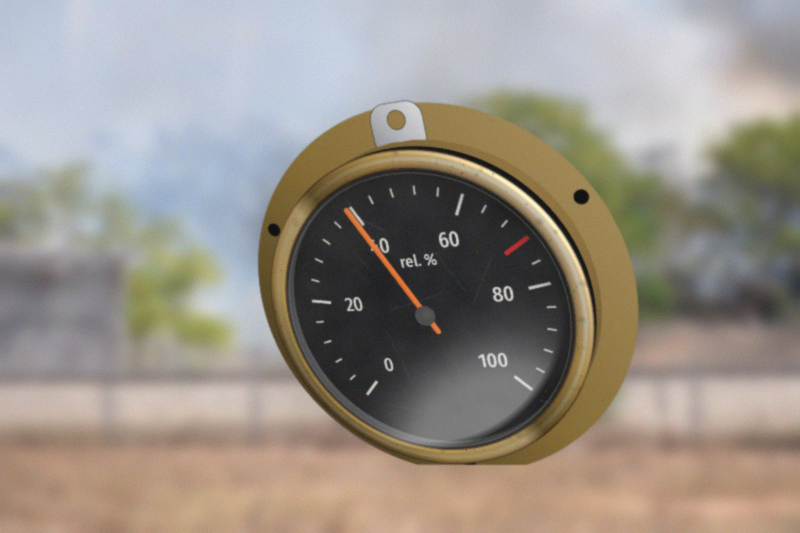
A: 40 %
